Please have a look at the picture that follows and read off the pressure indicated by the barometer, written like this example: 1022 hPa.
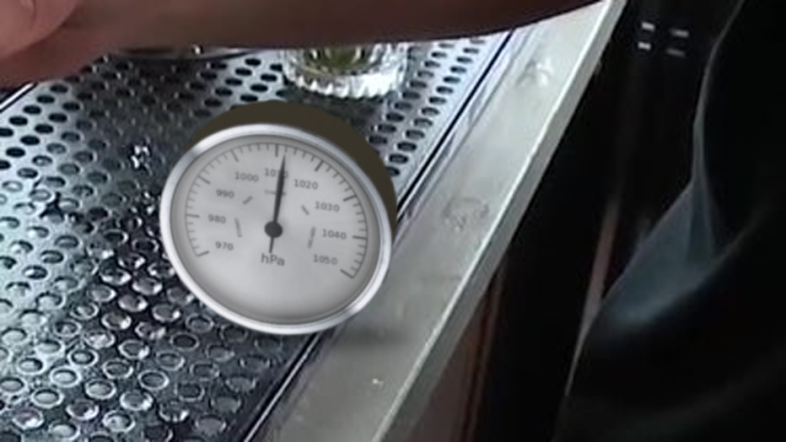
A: 1012 hPa
